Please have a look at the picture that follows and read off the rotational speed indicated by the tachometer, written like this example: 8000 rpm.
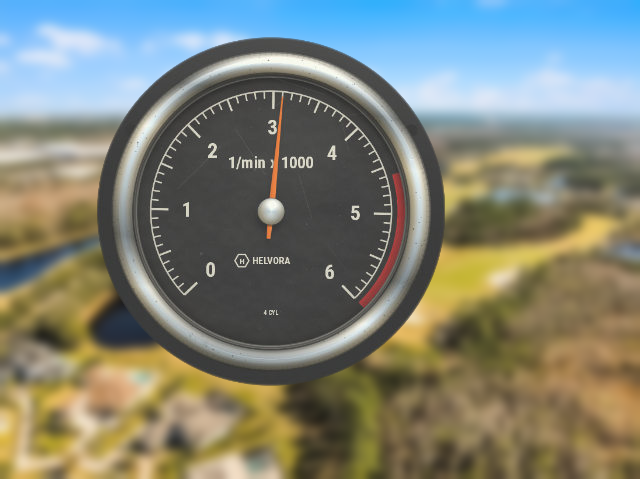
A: 3100 rpm
